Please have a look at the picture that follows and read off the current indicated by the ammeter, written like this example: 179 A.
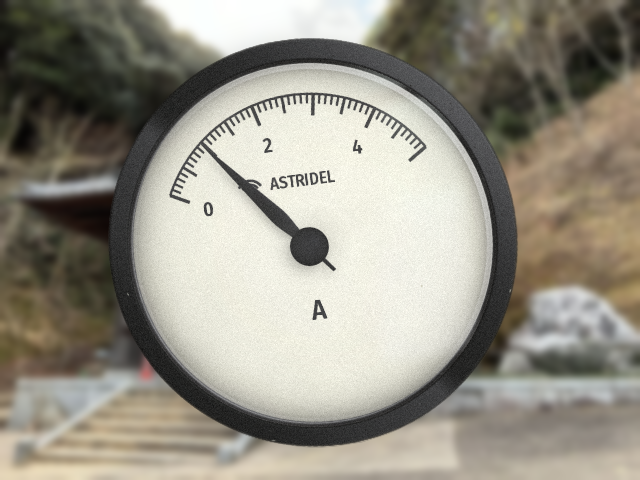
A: 1 A
